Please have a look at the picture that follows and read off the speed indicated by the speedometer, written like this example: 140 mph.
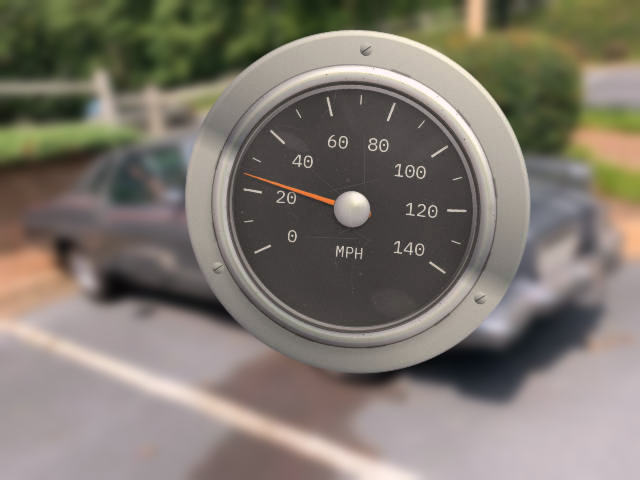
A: 25 mph
